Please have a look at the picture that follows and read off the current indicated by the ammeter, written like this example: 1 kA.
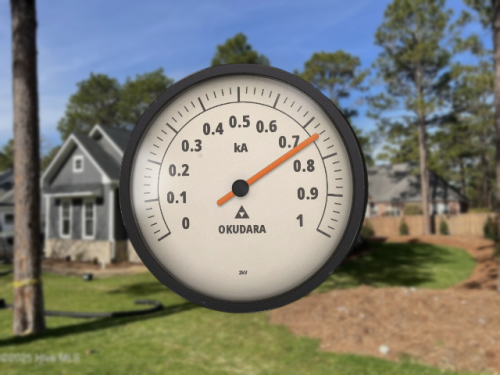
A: 0.74 kA
